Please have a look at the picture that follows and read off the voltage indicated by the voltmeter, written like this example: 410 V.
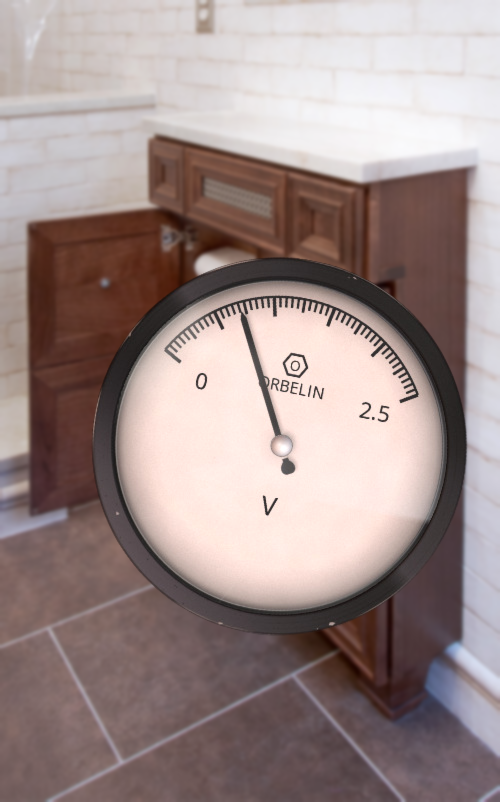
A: 0.7 V
